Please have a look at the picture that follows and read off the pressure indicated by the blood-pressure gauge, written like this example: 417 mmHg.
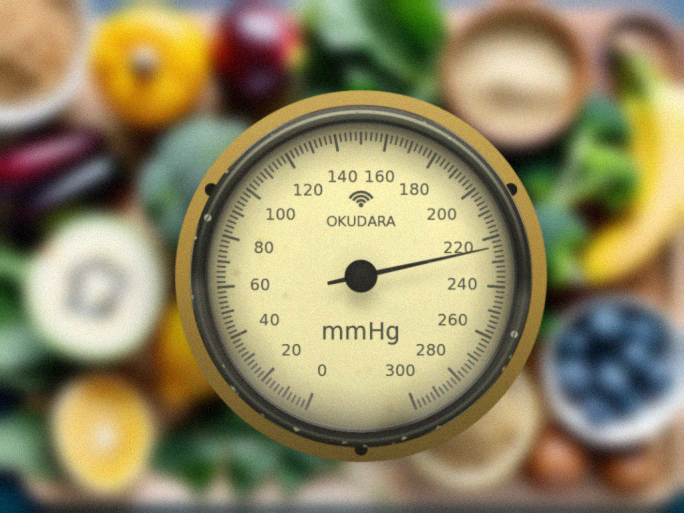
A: 224 mmHg
